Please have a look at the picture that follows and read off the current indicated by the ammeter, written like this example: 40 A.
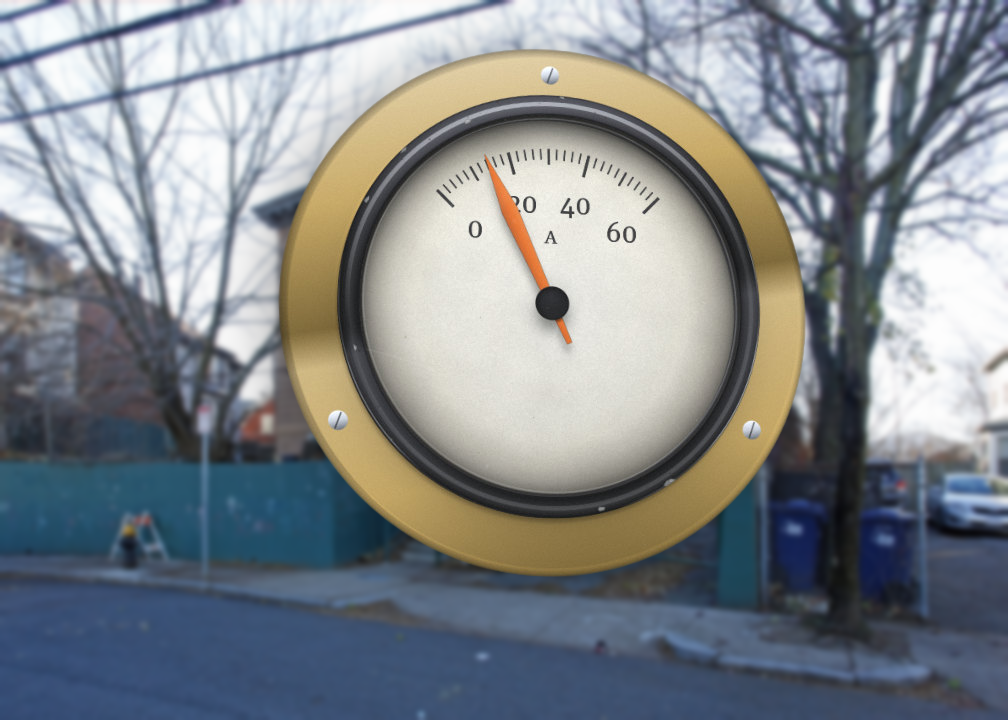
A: 14 A
